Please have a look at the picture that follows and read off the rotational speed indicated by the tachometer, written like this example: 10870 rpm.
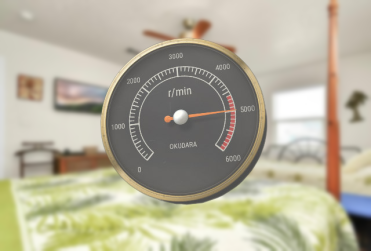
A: 5000 rpm
